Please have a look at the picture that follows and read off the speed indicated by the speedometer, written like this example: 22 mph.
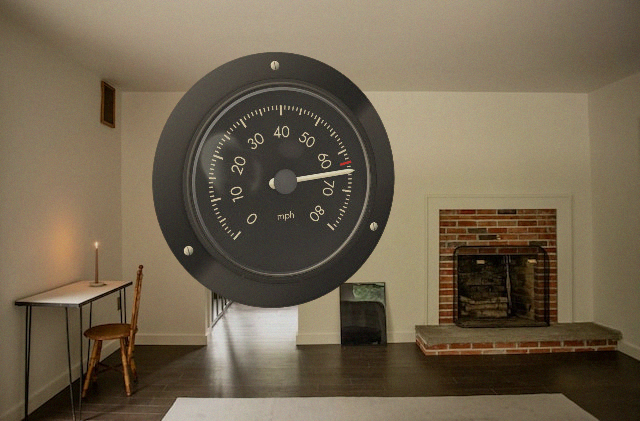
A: 65 mph
